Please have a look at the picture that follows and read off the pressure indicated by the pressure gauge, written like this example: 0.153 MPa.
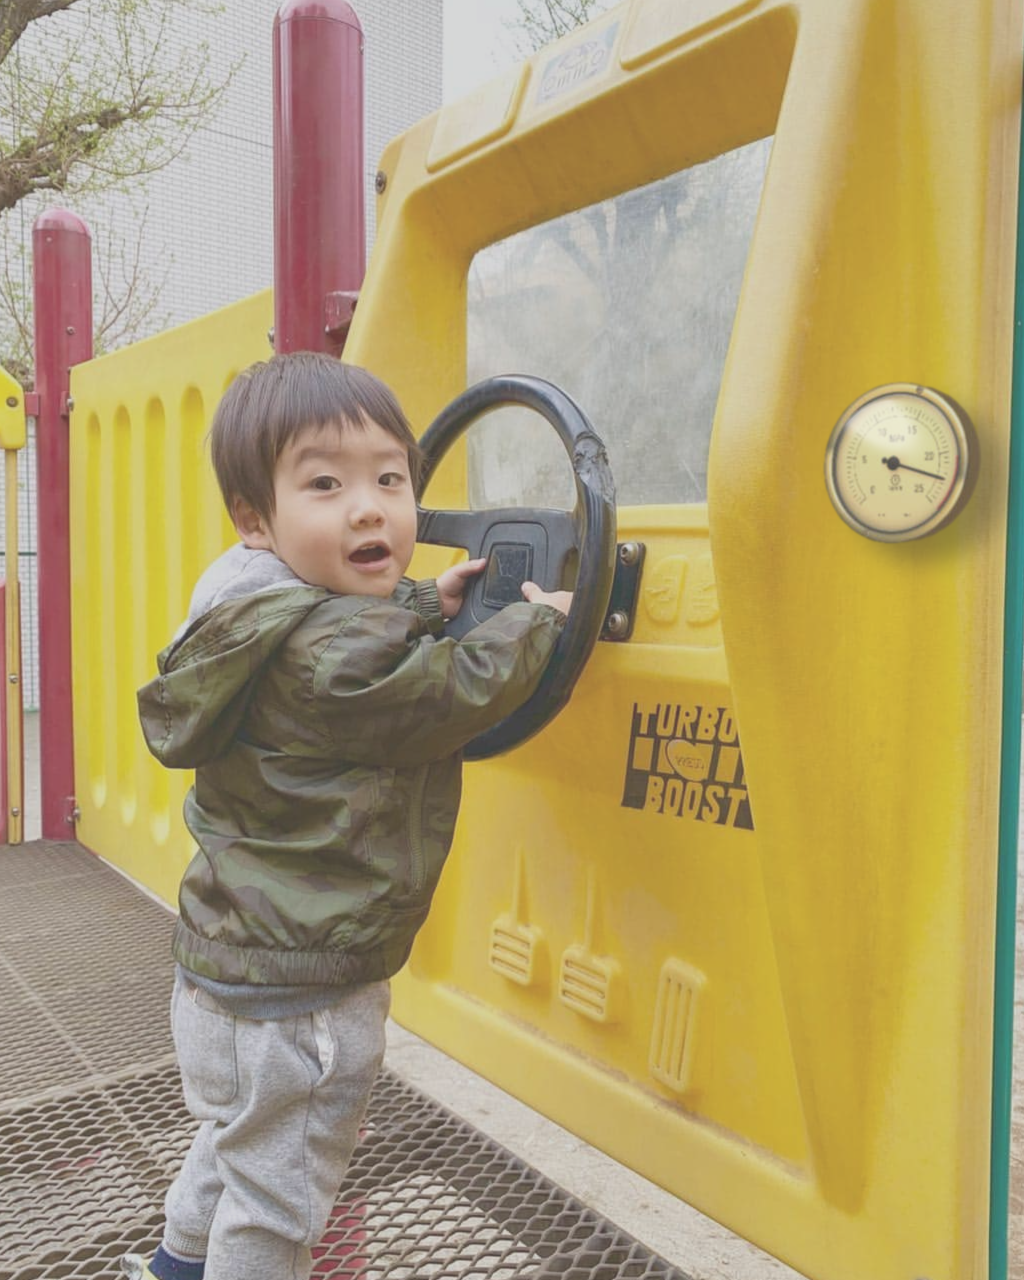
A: 22.5 MPa
